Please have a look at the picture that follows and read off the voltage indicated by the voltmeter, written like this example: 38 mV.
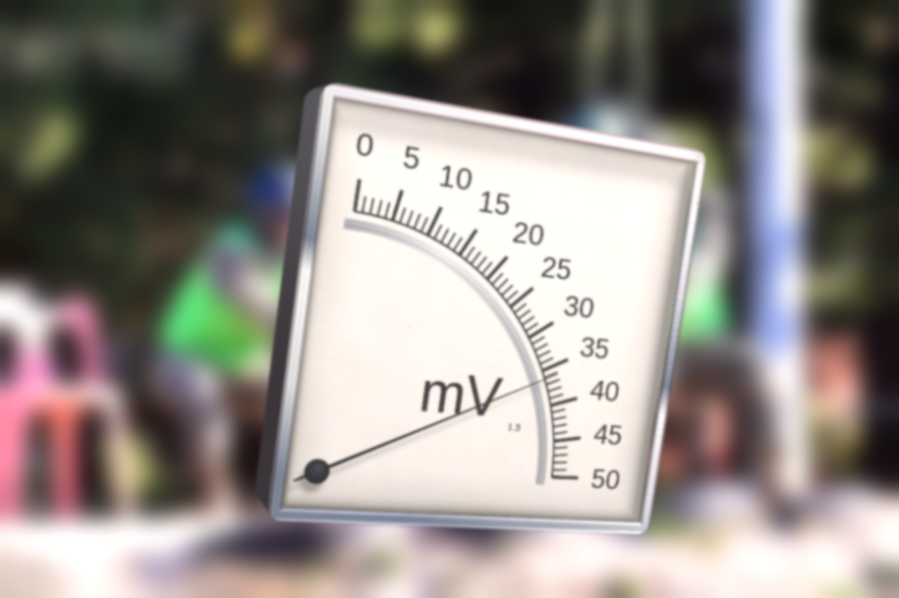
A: 36 mV
